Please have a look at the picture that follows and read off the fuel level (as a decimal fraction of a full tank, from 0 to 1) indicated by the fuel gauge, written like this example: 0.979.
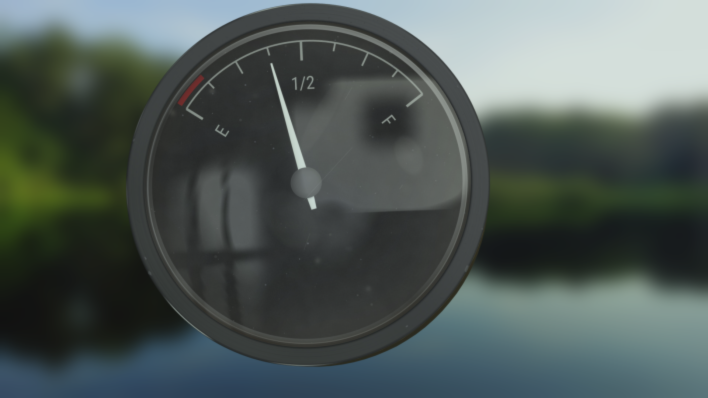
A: 0.375
